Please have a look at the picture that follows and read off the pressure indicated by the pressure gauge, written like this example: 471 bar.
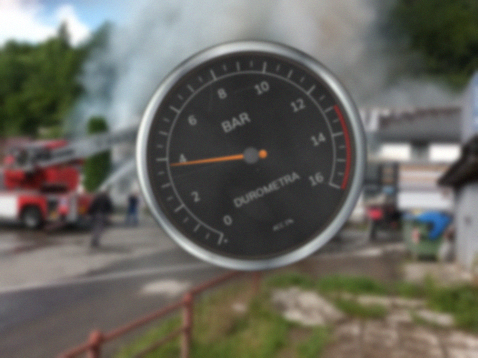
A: 3.75 bar
